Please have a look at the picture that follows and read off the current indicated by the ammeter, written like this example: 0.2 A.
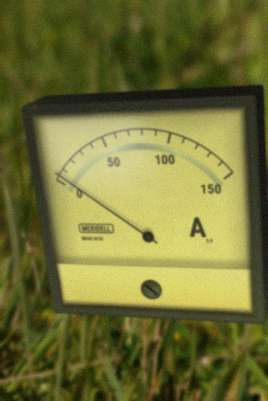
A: 5 A
